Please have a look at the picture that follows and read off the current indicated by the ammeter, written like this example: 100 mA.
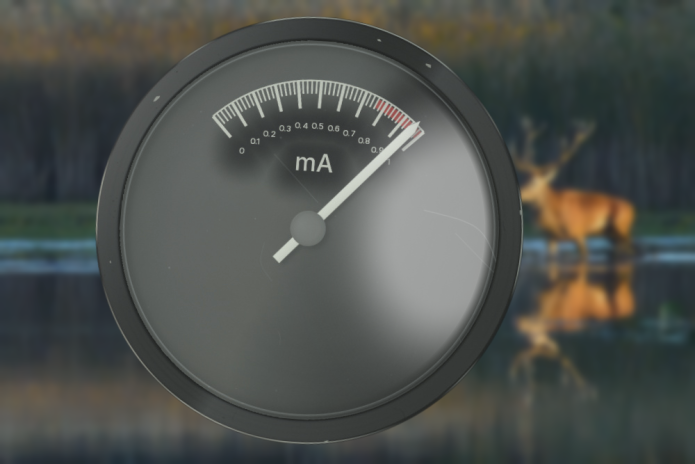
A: 0.96 mA
